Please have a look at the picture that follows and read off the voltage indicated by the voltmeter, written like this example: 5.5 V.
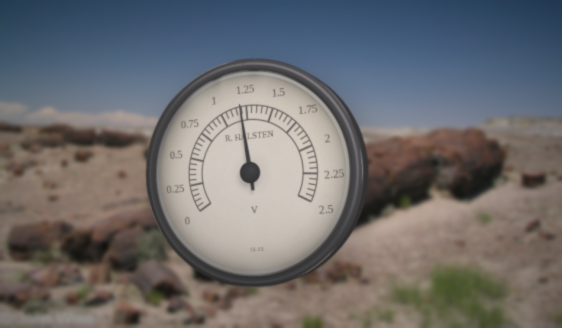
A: 1.2 V
